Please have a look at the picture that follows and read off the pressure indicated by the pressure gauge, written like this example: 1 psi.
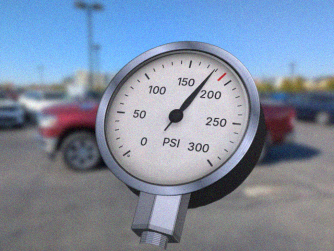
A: 180 psi
